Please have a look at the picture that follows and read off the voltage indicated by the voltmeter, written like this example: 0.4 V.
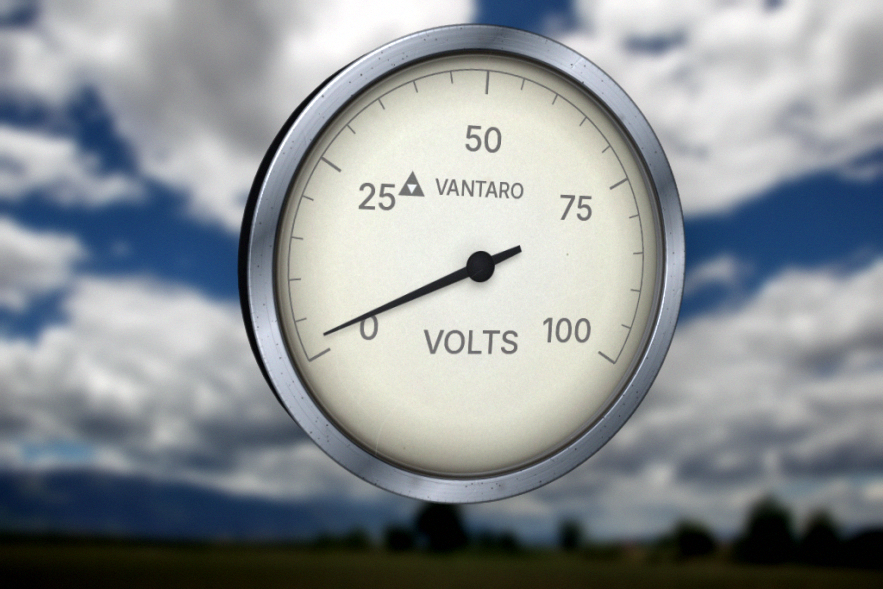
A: 2.5 V
